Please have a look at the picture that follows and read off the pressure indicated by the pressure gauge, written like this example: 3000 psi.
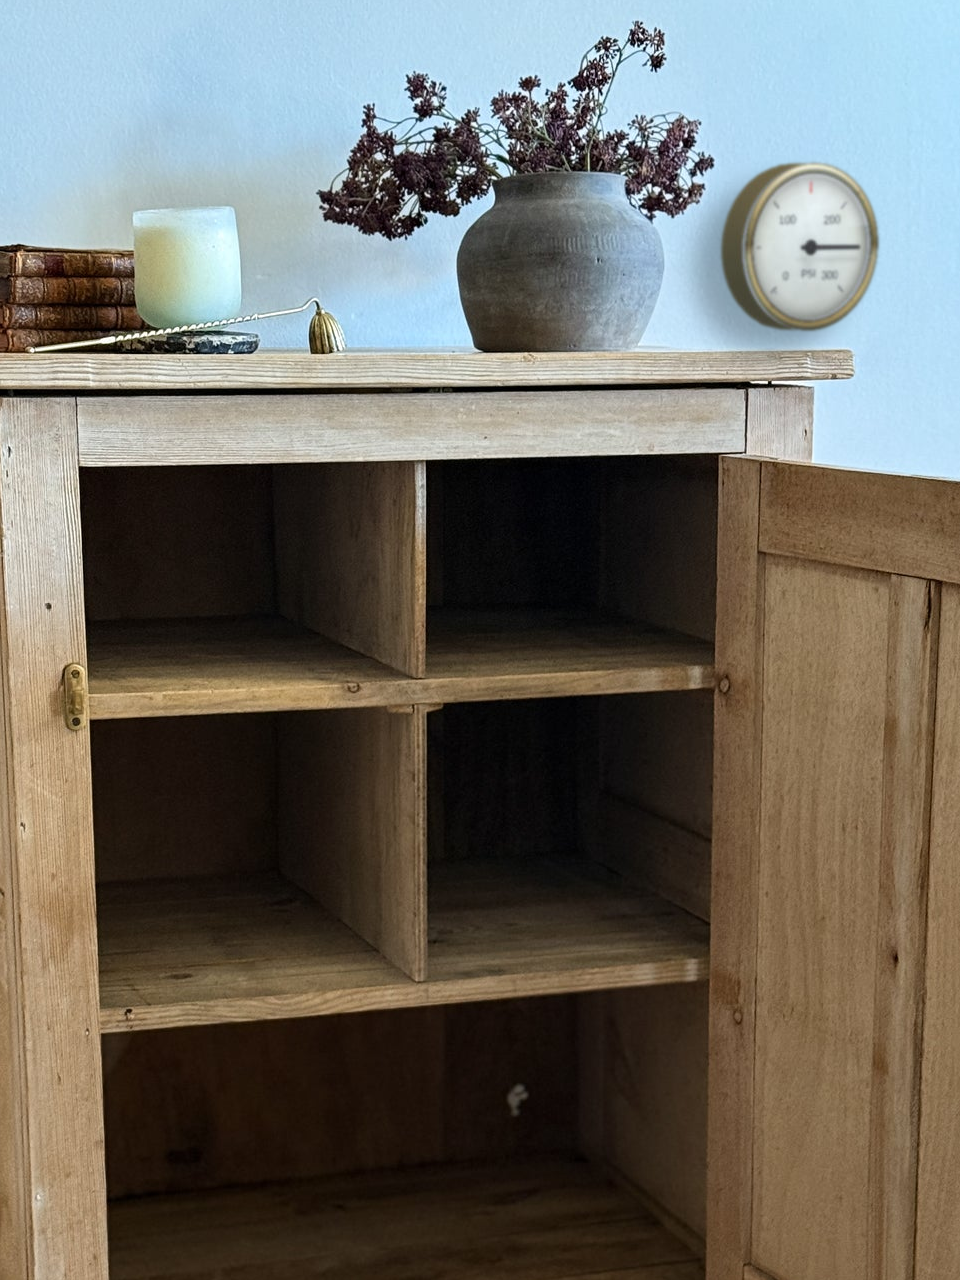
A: 250 psi
